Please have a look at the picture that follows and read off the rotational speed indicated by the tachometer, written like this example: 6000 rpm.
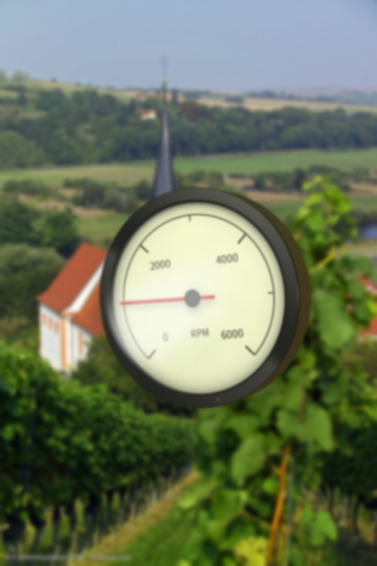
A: 1000 rpm
